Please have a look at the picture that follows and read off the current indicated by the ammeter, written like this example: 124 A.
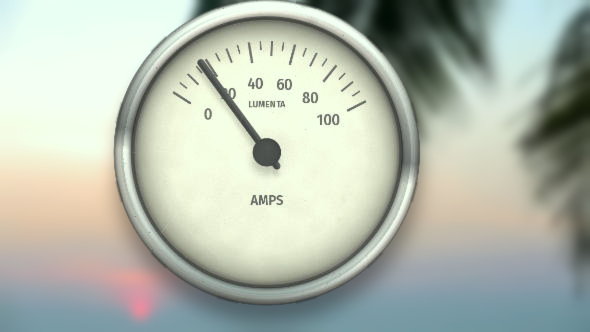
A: 17.5 A
